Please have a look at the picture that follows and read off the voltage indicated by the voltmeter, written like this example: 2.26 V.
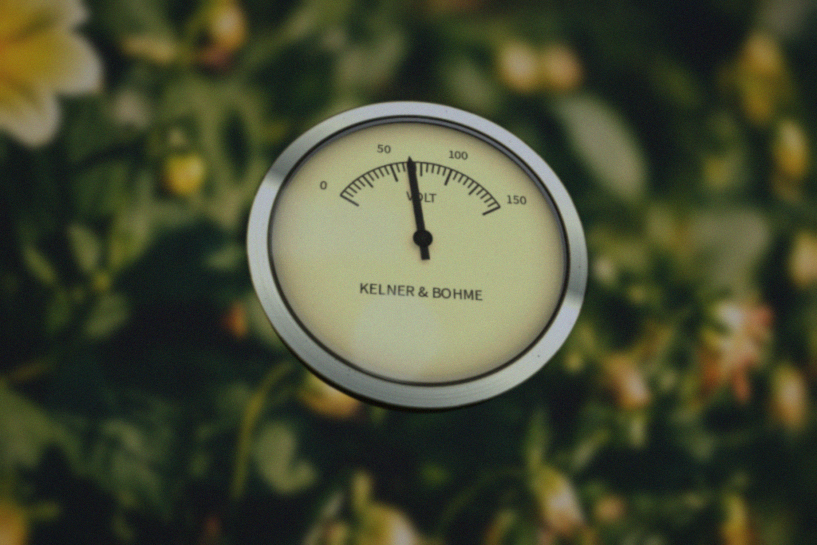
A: 65 V
